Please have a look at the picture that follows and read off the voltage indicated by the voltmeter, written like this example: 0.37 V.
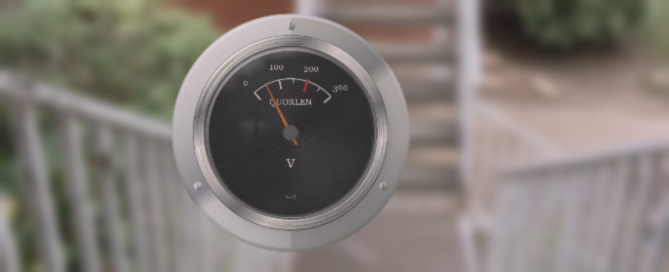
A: 50 V
